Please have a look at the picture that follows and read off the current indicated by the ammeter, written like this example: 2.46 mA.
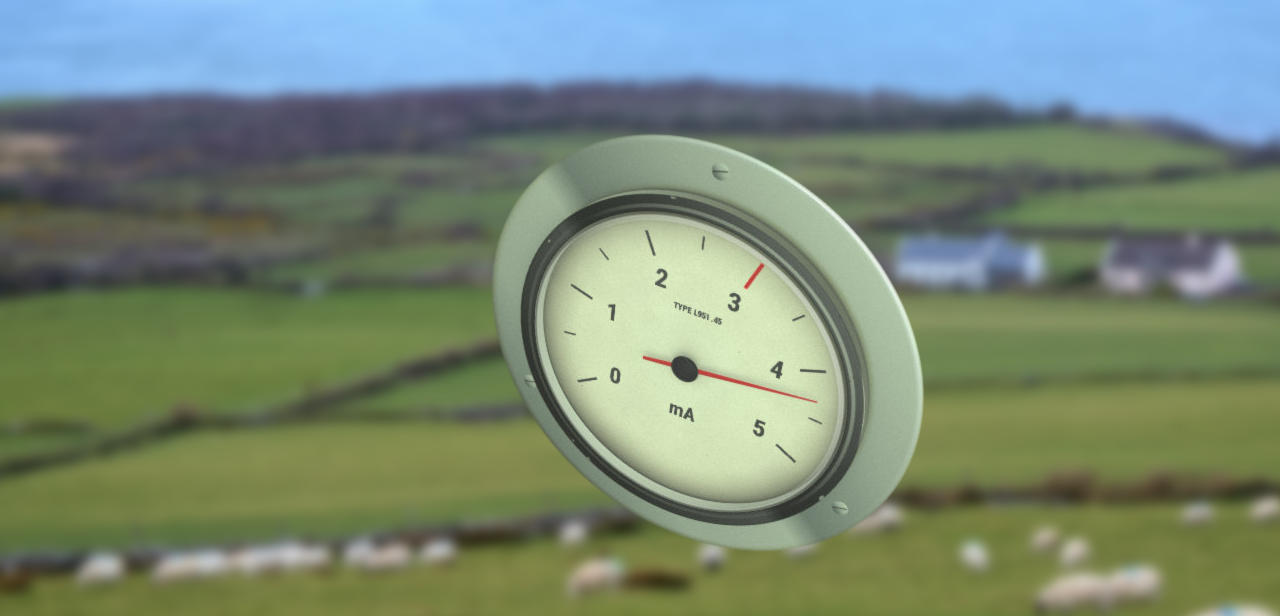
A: 4.25 mA
